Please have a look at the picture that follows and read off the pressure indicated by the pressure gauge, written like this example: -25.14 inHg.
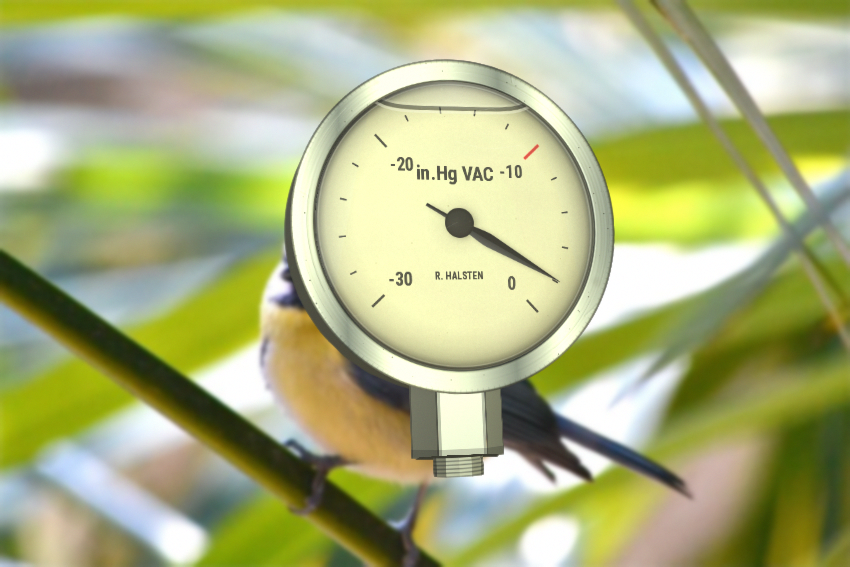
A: -2 inHg
